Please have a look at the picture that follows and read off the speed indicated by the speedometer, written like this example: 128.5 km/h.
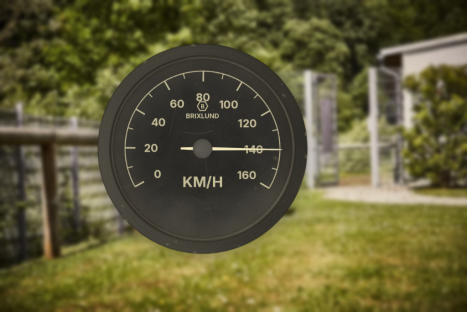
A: 140 km/h
